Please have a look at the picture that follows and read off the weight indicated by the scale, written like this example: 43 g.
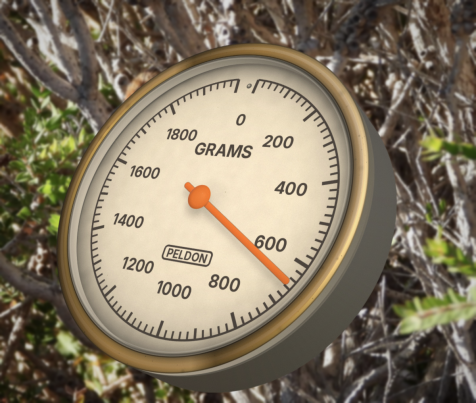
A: 650 g
